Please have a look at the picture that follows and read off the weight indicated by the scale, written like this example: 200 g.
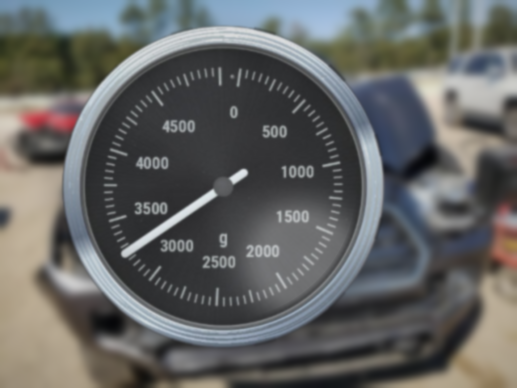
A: 3250 g
